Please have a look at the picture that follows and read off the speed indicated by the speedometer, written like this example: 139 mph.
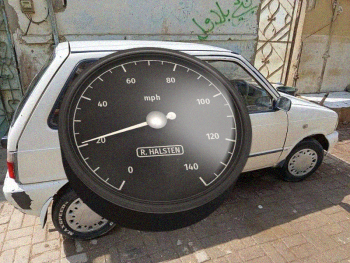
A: 20 mph
